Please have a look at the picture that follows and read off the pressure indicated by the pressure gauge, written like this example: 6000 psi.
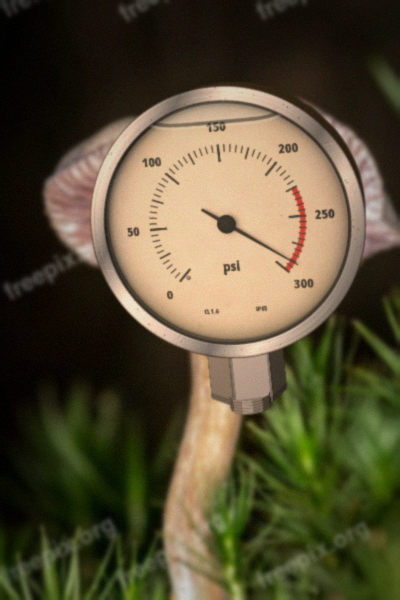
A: 290 psi
